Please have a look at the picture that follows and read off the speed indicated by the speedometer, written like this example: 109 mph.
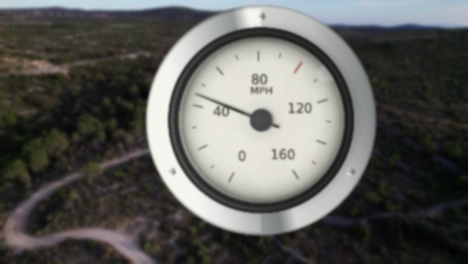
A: 45 mph
